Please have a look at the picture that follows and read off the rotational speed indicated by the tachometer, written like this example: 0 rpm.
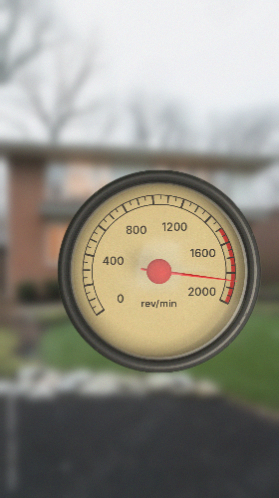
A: 1850 rpm
